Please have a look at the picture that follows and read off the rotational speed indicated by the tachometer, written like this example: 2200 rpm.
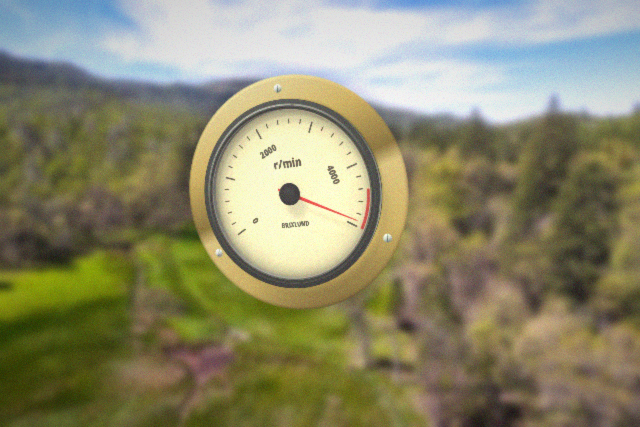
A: 4900 rpm
